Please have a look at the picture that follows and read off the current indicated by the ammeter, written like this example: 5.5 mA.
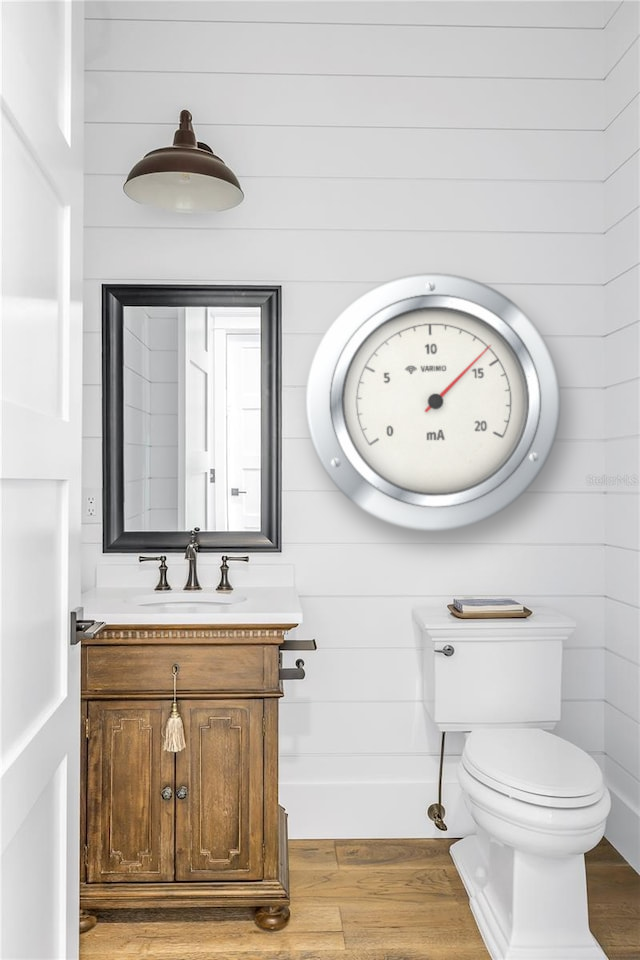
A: 14 mA
